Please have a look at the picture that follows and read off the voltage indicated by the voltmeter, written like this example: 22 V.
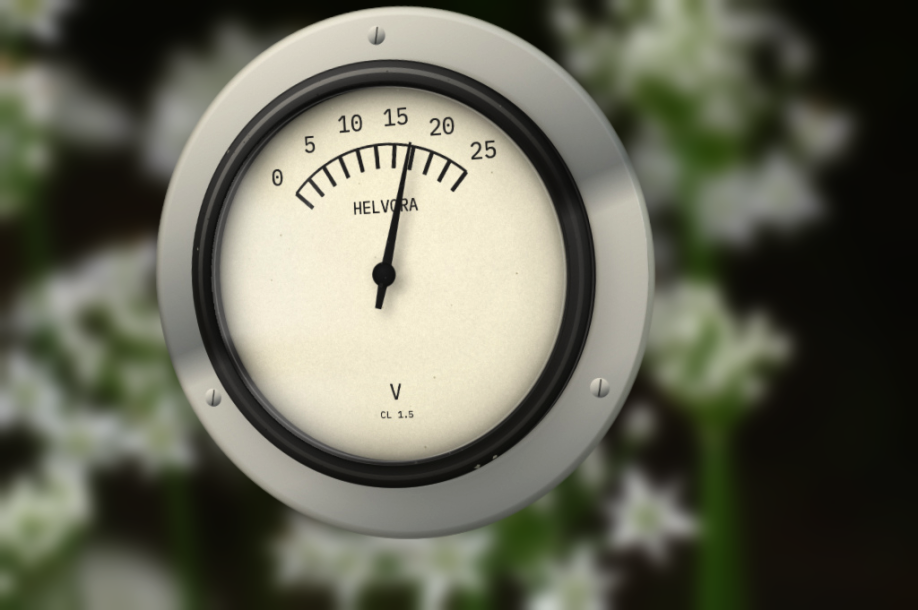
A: 17.5 V
